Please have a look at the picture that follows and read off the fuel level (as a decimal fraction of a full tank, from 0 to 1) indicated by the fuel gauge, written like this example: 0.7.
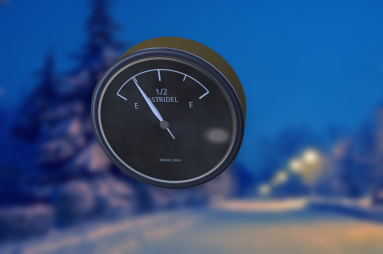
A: 0.25
